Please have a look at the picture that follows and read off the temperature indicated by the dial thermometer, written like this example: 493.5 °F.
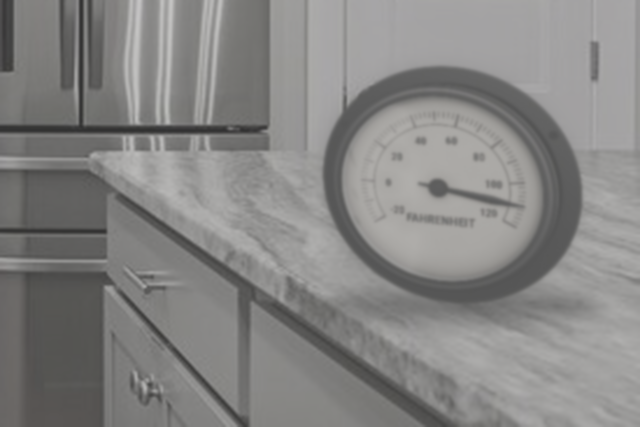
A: 110 °F
